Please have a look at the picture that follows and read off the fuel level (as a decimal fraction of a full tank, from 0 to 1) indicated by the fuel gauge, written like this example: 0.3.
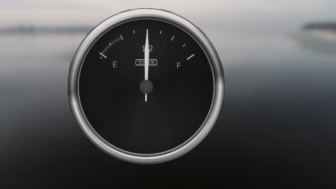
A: 0.5
